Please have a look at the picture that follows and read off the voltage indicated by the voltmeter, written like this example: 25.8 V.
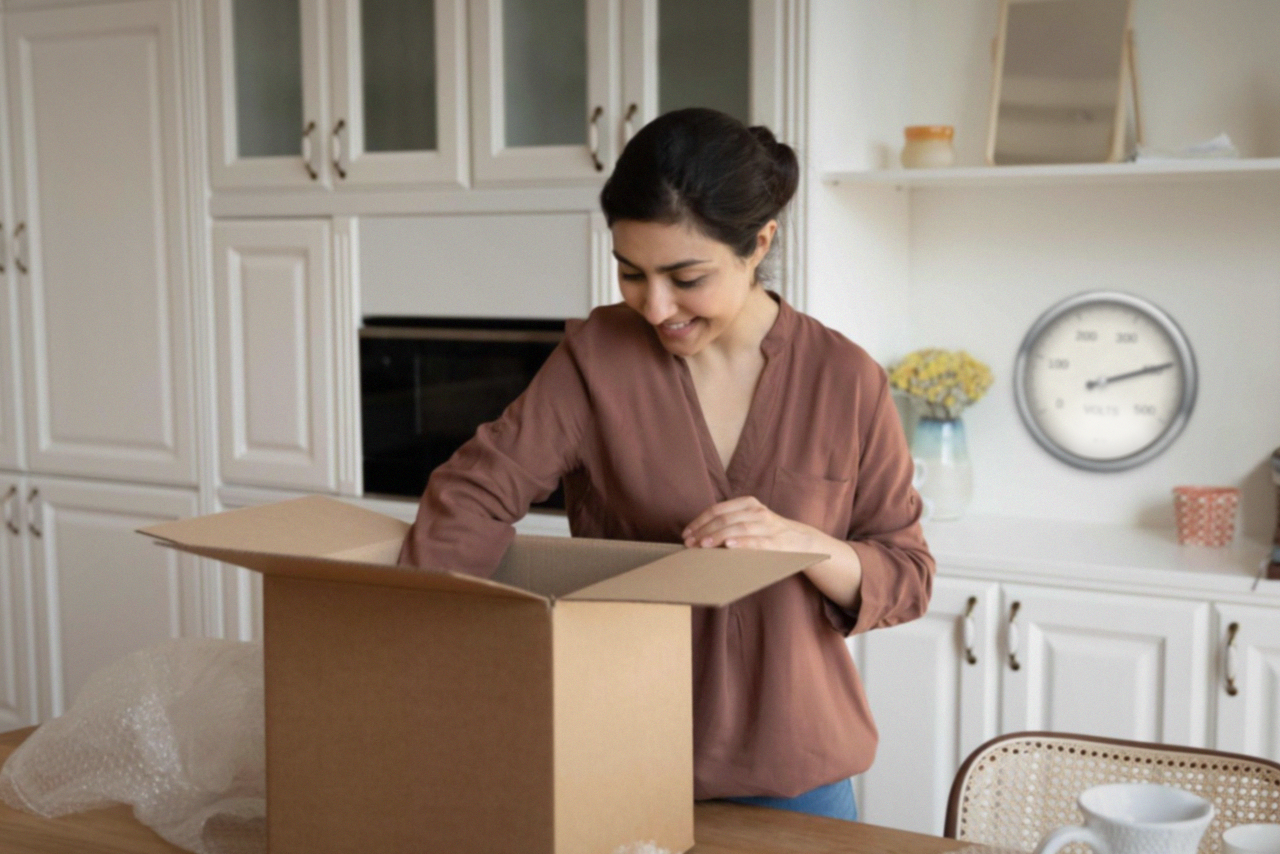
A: 400 V
